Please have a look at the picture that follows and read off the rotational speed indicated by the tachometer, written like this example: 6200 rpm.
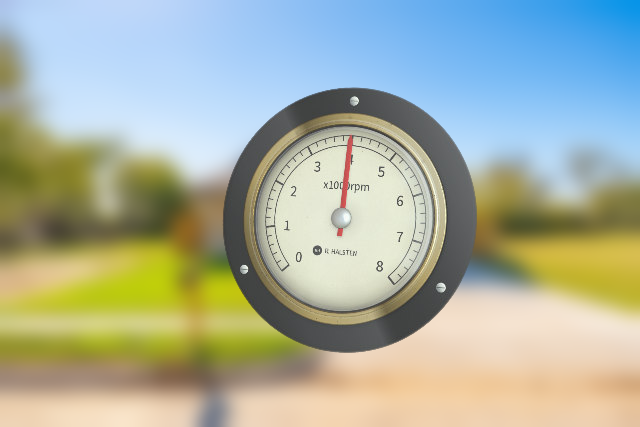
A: 4000 rpm
